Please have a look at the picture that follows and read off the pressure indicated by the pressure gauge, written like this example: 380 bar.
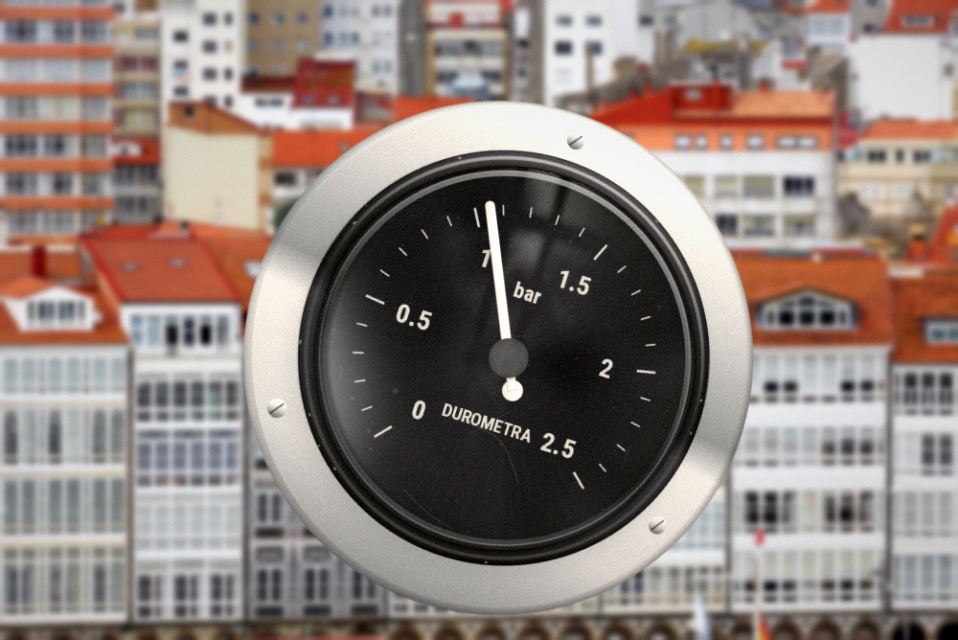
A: 1.05 bar
